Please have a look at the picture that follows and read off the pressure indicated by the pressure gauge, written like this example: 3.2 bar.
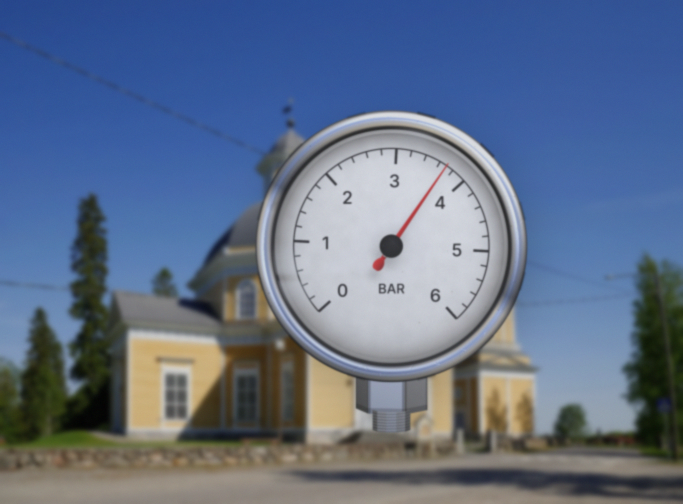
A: 3.7 bar
